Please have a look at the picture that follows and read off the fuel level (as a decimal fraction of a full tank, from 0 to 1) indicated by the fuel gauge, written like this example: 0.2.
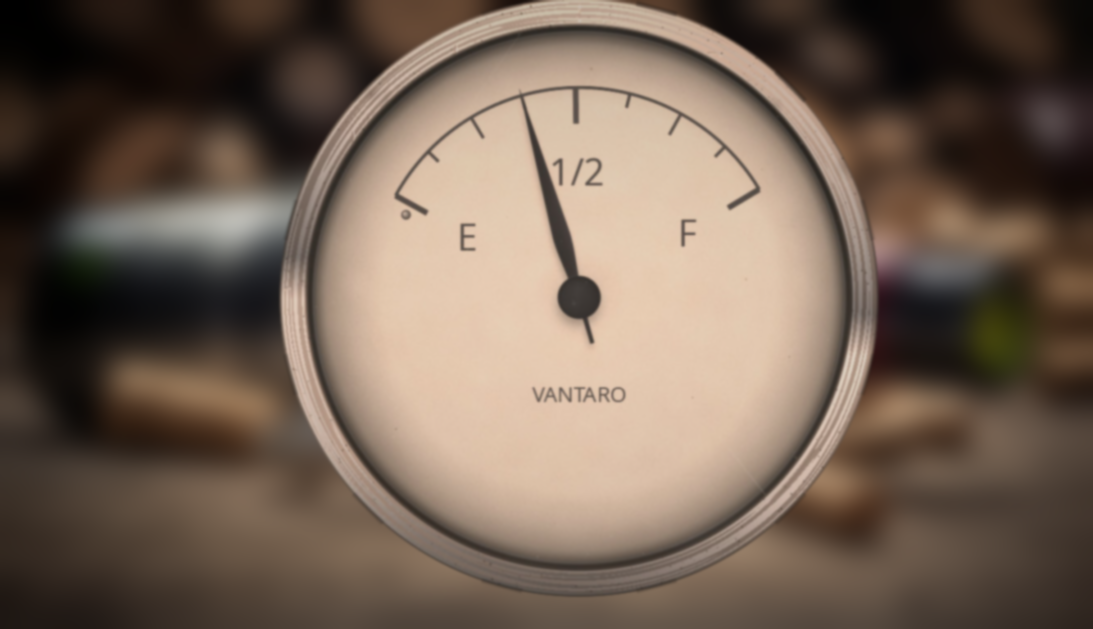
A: 0.375
